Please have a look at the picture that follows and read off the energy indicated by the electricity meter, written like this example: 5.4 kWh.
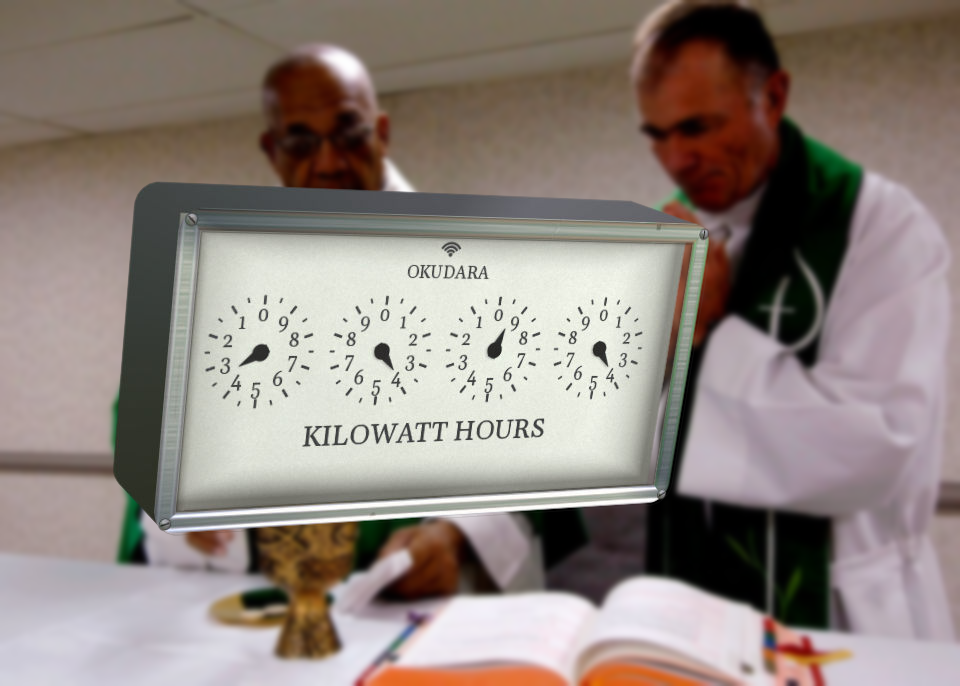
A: 3394 kWh
